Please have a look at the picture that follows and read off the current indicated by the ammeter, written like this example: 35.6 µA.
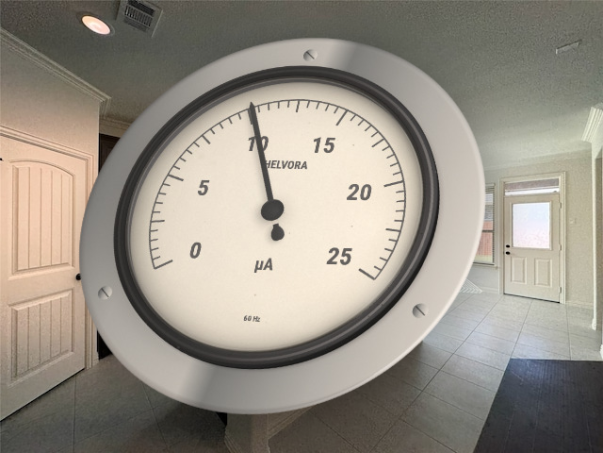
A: 10.25 µA
